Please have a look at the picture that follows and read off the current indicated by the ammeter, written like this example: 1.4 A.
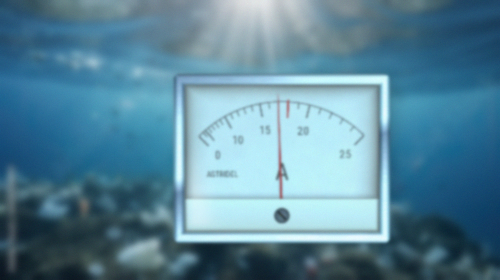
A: 17 A
